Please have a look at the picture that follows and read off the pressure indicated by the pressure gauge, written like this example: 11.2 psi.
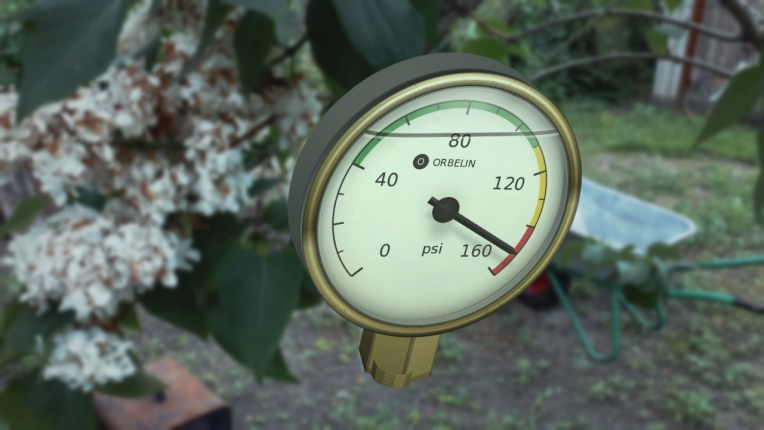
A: 150 psi
